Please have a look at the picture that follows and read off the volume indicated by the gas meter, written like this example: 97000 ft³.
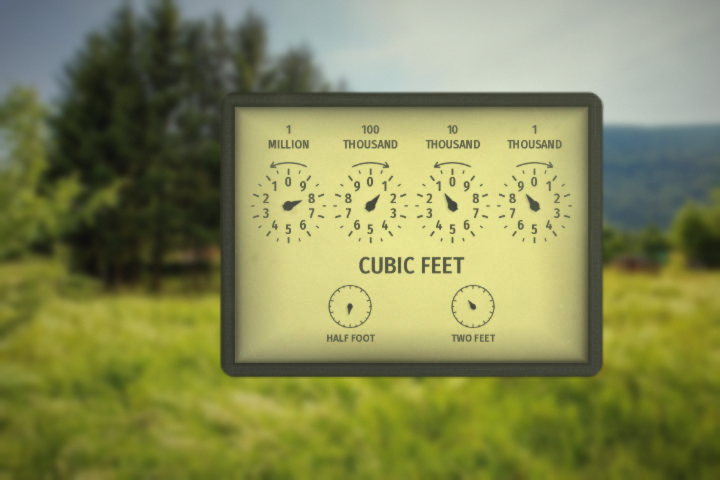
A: 810900 ft³
